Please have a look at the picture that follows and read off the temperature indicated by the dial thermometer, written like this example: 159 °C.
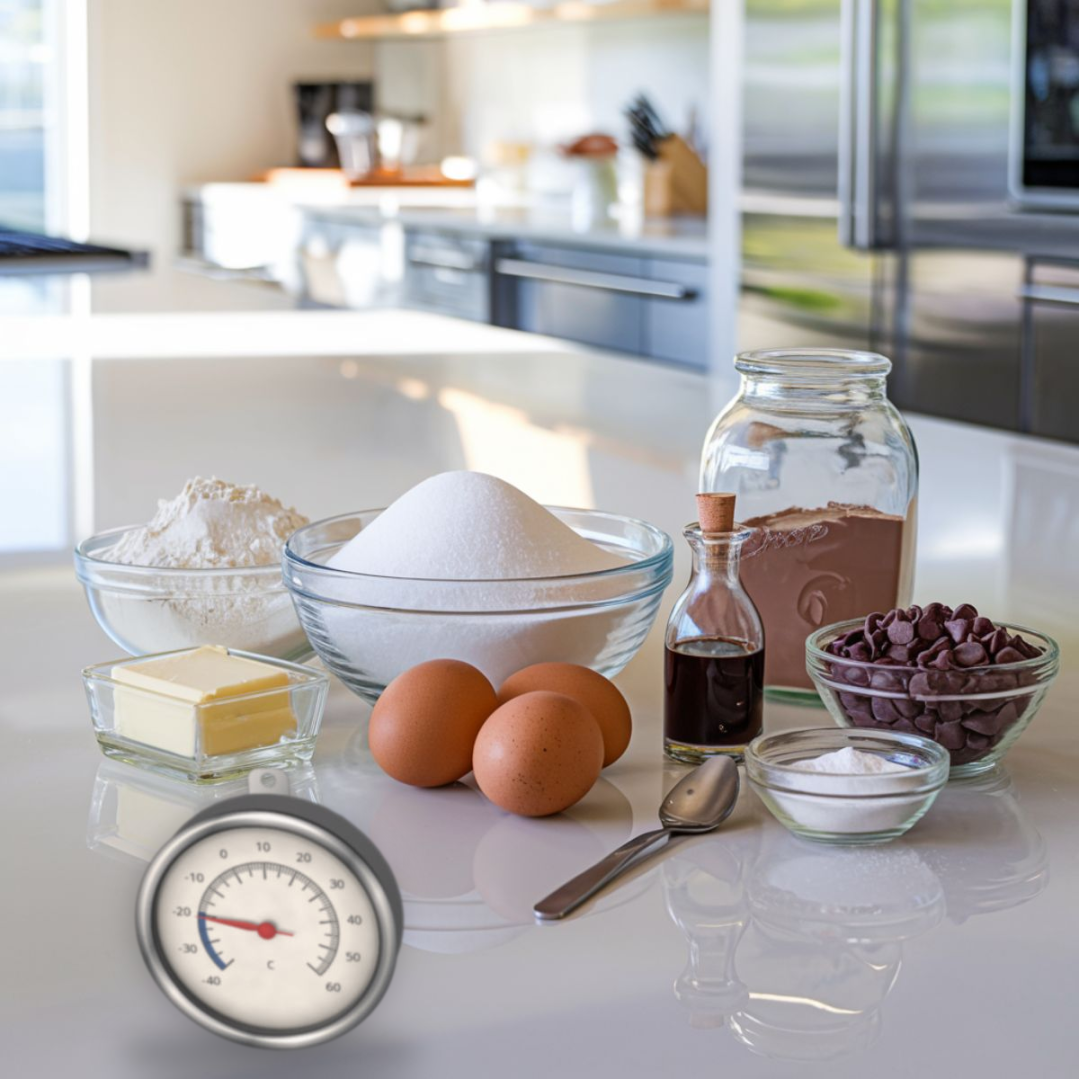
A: -20 °C
